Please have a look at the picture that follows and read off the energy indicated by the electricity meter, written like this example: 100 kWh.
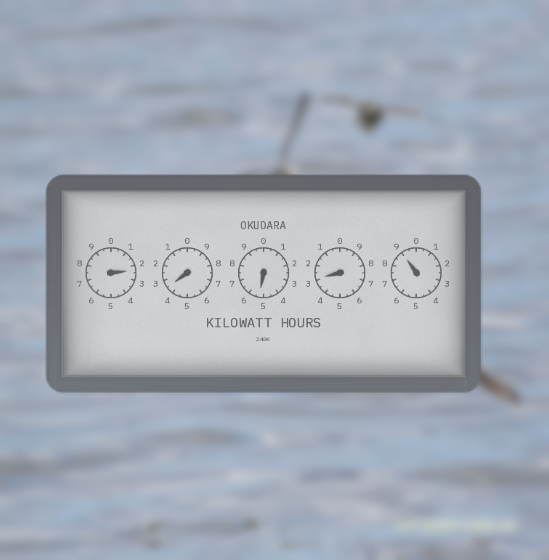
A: 23529 kWh
